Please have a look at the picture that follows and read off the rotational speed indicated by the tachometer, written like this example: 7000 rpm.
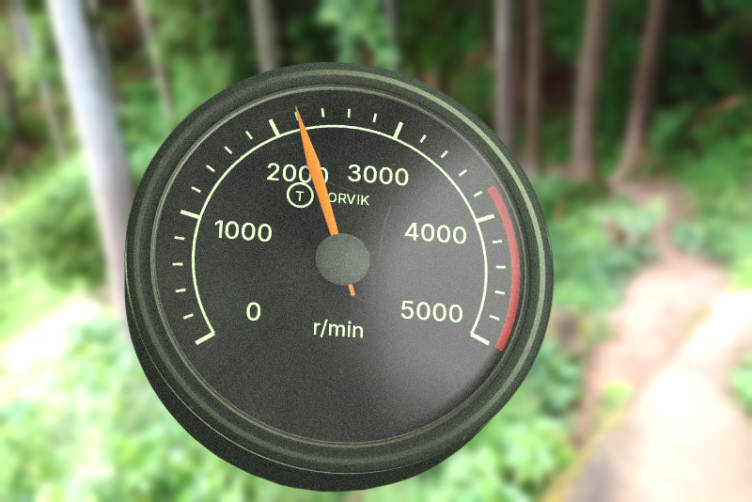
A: 2200 rpm
